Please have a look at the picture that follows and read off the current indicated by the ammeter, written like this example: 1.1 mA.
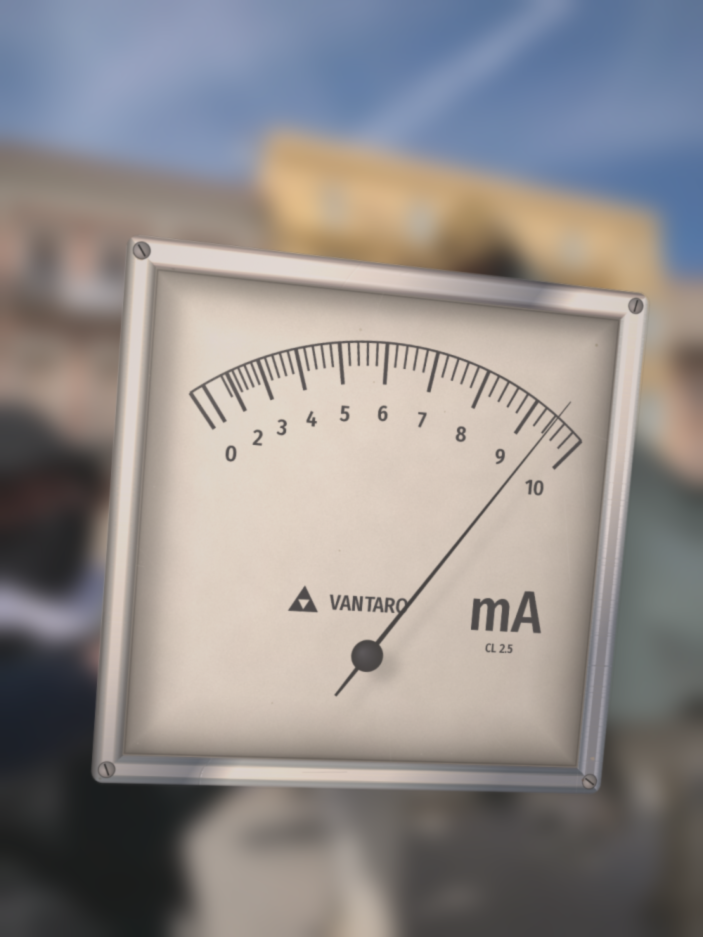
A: 9.4 mA
